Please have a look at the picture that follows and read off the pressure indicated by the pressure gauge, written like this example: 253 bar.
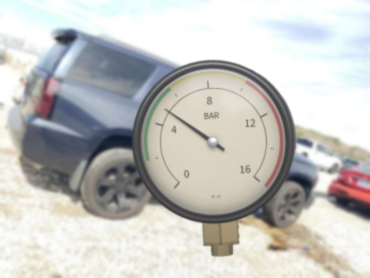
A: 5 bar
